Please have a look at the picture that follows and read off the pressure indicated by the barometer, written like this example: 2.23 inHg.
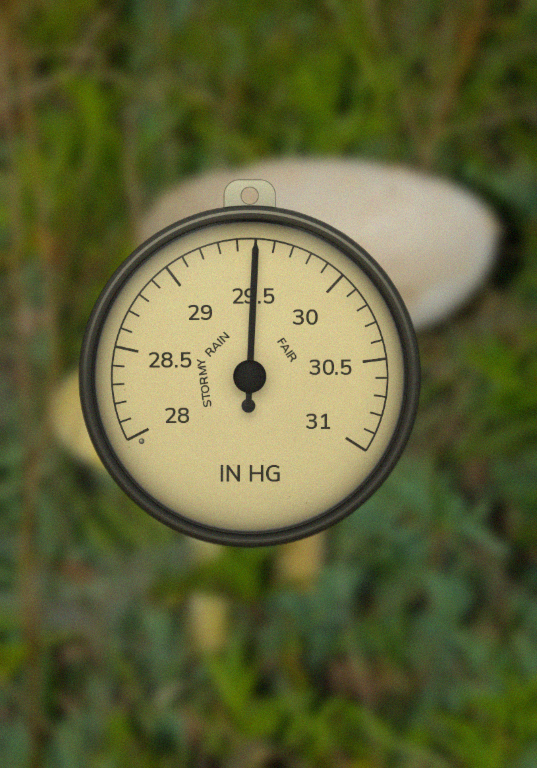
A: 29.5 inHg
